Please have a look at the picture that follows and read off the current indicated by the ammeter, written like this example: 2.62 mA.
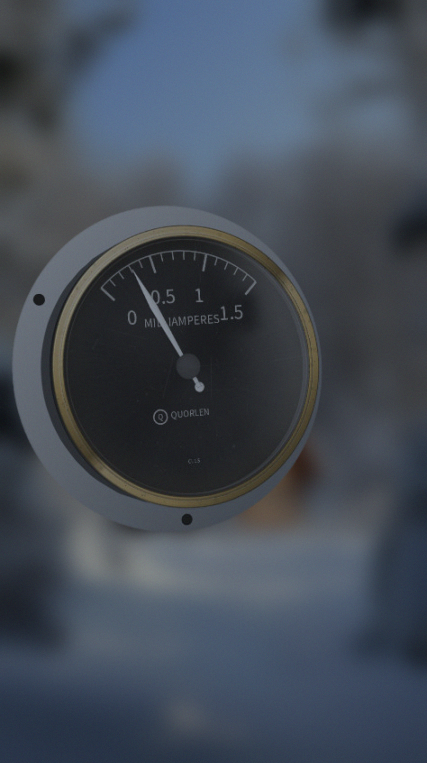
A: 0.3 mA
